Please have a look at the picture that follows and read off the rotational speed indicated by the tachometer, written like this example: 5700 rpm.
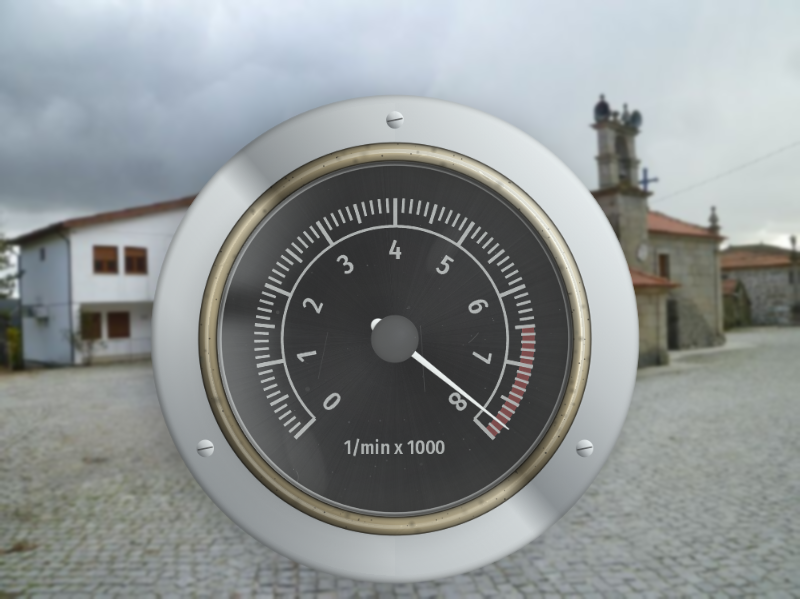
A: 7800 rpm
